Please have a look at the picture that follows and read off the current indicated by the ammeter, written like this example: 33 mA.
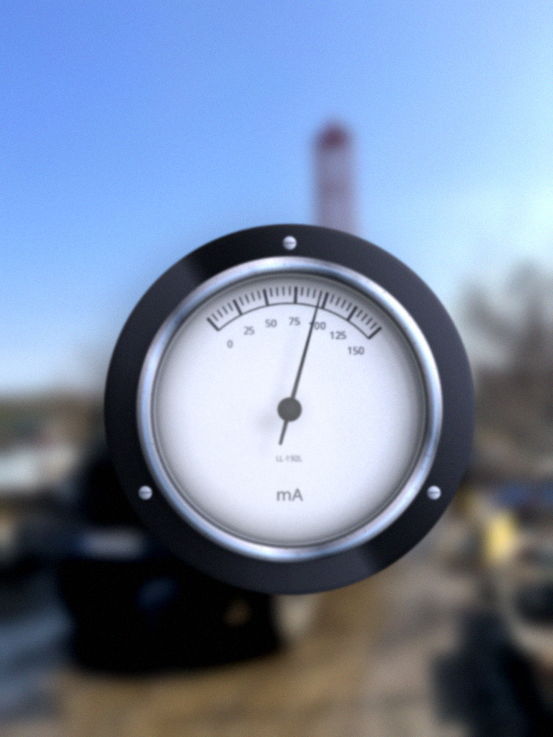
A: 95 mA
